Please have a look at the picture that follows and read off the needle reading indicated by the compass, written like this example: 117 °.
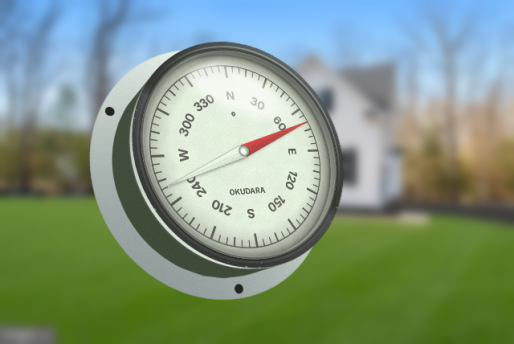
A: 70 °
